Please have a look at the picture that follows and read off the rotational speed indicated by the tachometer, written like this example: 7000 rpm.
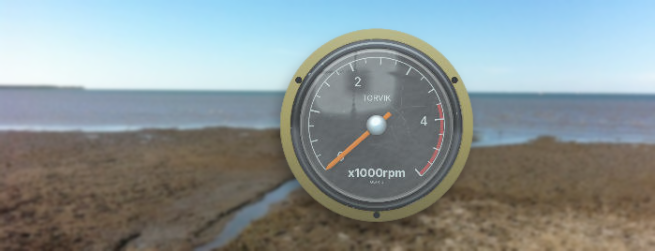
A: 0 rpm
